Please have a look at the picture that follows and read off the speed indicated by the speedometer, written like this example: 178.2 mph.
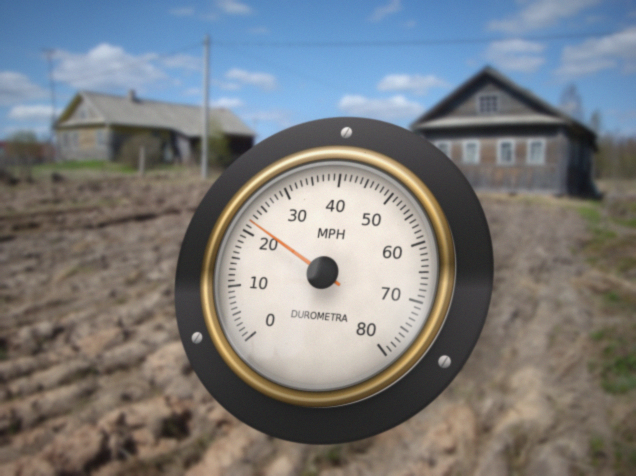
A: 22 mph
